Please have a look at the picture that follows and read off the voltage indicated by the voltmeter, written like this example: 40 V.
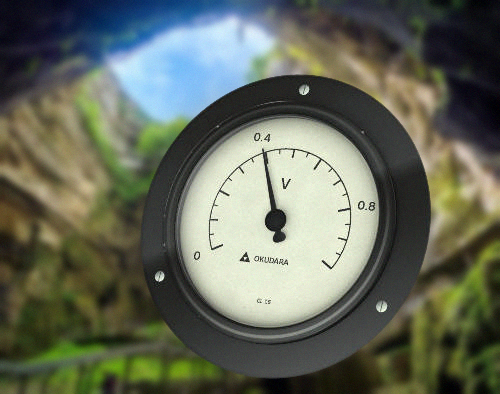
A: 0.4 V
